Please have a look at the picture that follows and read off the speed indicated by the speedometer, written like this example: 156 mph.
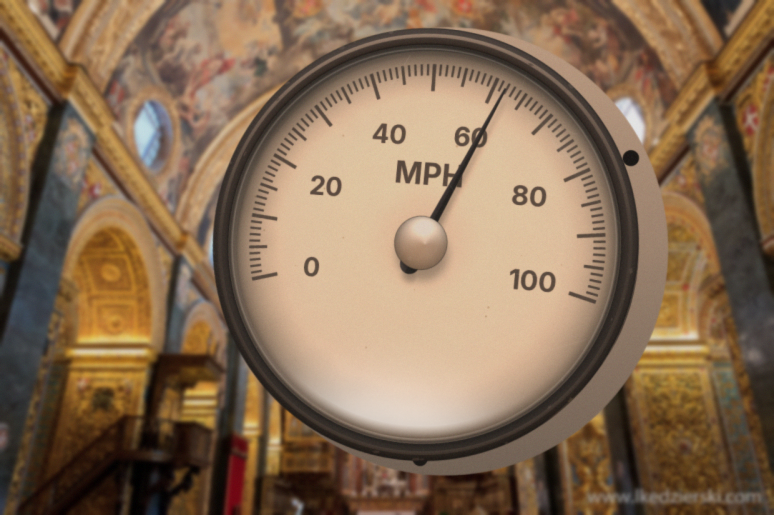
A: 62 mph
